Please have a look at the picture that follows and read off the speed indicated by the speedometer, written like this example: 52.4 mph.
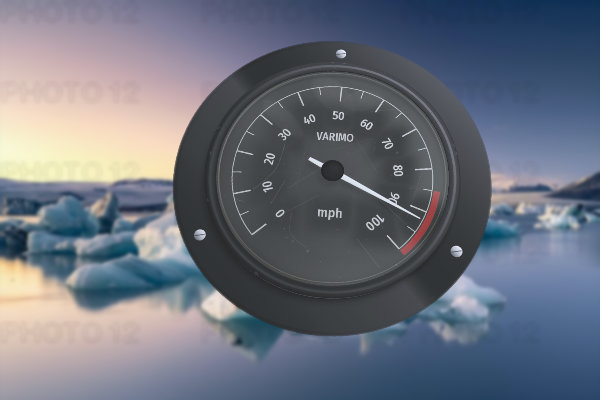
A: 92.5 mph
